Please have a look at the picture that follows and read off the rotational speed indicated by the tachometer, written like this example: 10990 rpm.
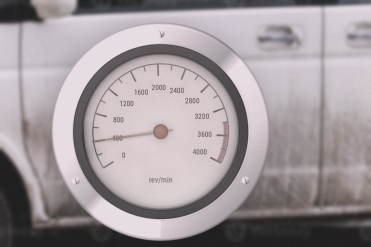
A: 400 rpm
